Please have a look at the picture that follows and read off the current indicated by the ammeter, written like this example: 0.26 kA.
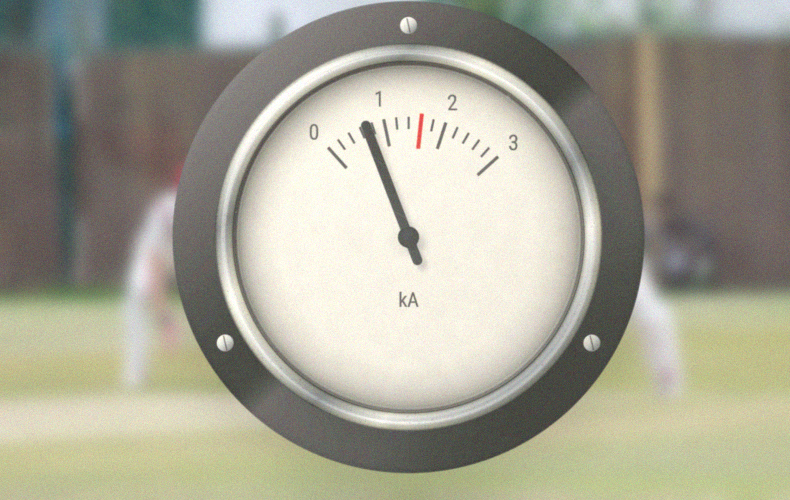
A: 0.7 kA
